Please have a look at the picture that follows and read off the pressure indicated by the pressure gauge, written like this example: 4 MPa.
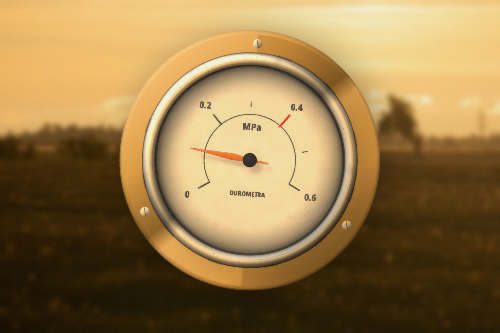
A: 0.1 MPa
